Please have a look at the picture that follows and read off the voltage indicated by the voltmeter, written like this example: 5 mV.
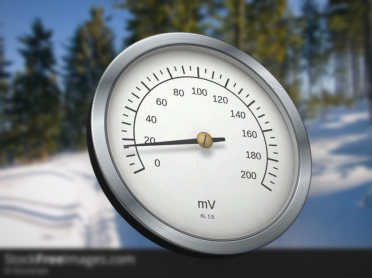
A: 15 mV
